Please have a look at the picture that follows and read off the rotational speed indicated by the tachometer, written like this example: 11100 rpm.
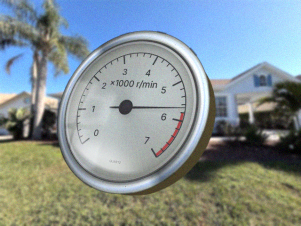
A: 5700 rpm
